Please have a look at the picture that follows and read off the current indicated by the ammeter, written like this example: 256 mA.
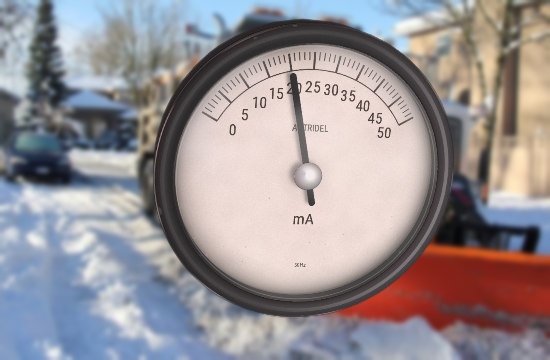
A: 20 mA
